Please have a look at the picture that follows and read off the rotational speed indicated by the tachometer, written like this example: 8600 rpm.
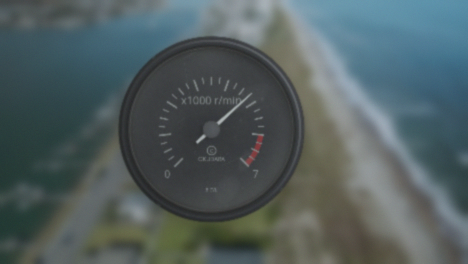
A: 4750 rpm
